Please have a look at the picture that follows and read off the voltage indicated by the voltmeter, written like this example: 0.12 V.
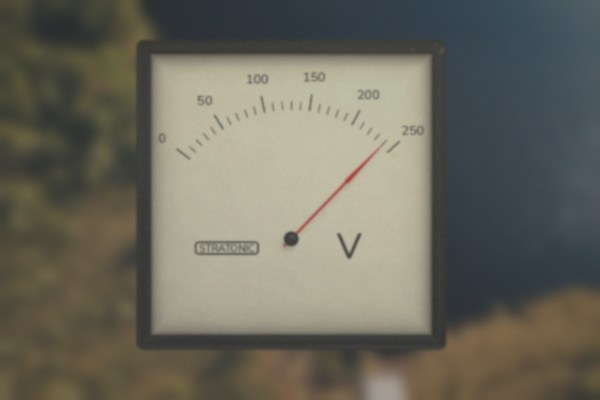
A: 240 V
